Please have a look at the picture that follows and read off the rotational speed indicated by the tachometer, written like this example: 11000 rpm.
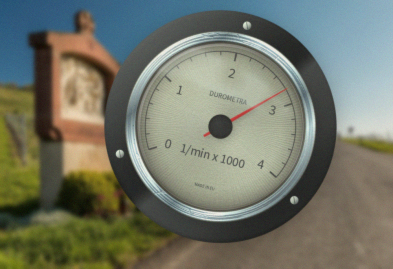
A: 2800 rpm
